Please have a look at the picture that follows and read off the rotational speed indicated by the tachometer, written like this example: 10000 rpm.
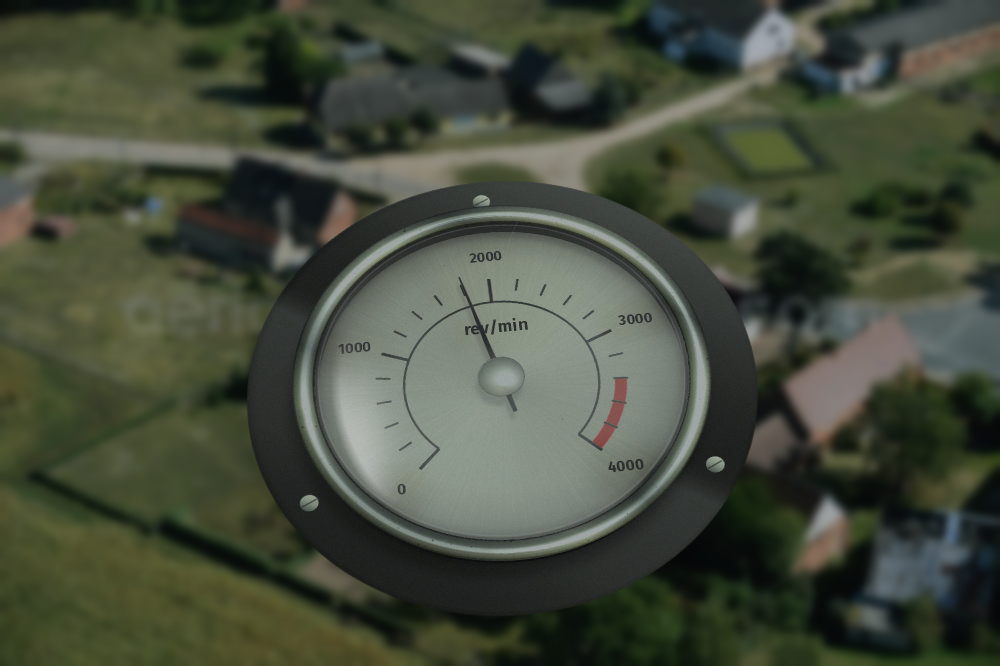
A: 1800 rpm
